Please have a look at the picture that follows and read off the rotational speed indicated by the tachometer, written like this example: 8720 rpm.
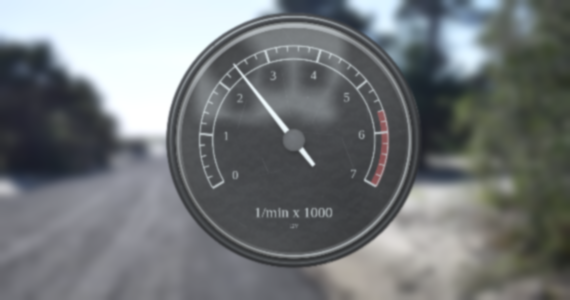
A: 2400 rpm
